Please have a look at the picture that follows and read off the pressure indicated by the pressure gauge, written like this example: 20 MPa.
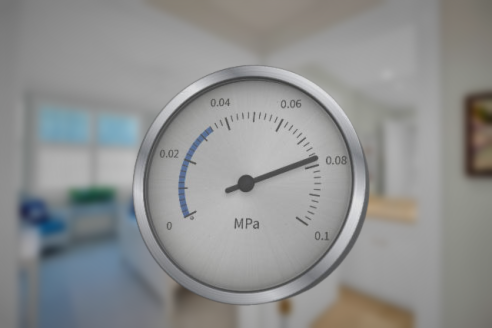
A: 0.078 MPa
